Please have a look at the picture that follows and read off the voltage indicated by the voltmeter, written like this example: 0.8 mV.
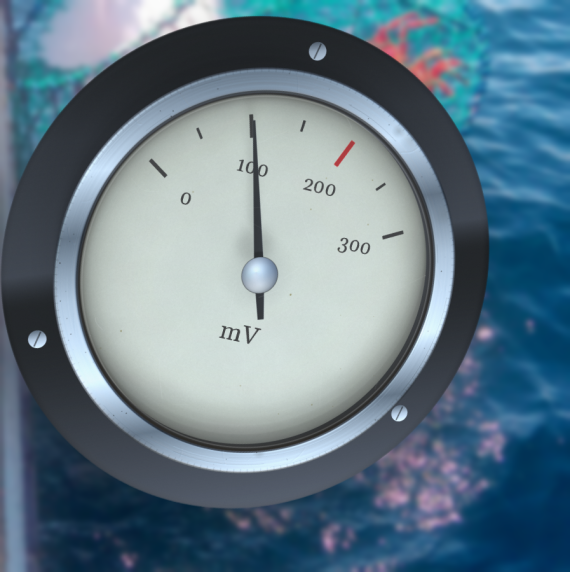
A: 100 mV
